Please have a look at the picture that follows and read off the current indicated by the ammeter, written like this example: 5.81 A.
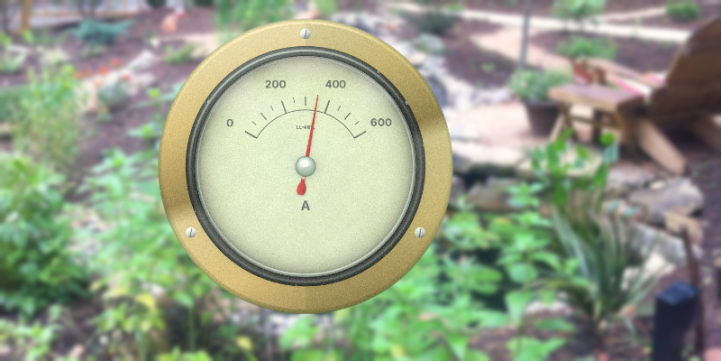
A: 350 A
